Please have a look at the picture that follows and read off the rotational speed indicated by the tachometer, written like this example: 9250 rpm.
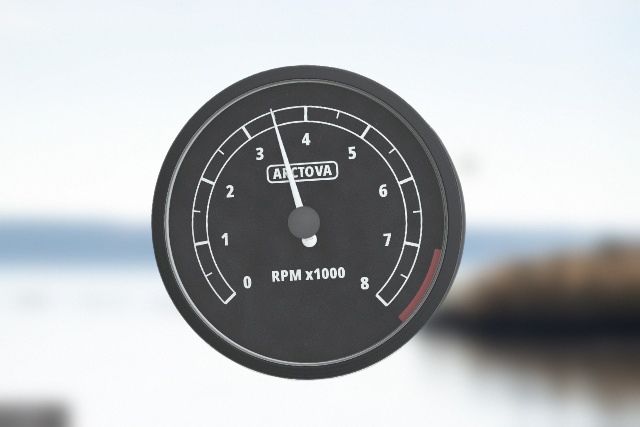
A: 3500 rpm
